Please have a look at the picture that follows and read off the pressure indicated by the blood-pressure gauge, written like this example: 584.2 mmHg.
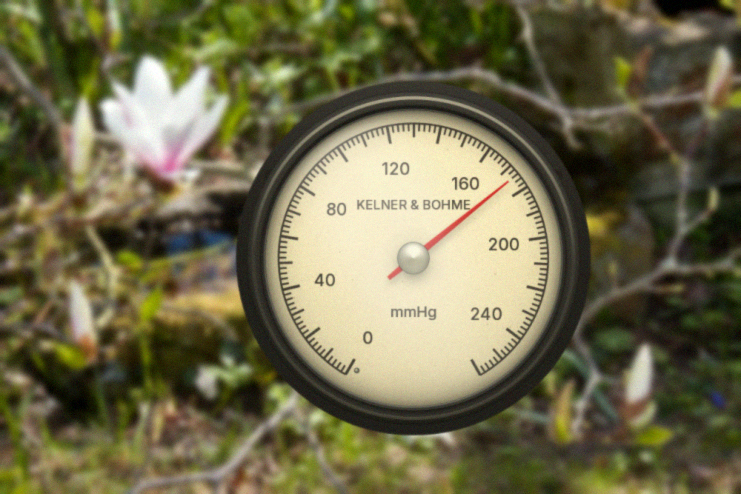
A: 174 mmHg
